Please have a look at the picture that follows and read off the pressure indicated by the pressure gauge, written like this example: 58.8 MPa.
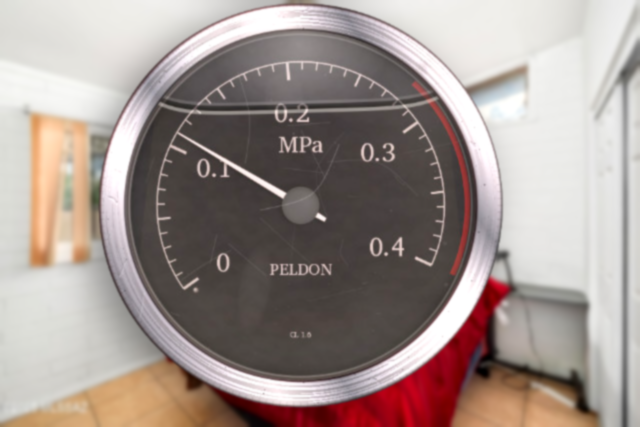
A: 0.11 MPa
